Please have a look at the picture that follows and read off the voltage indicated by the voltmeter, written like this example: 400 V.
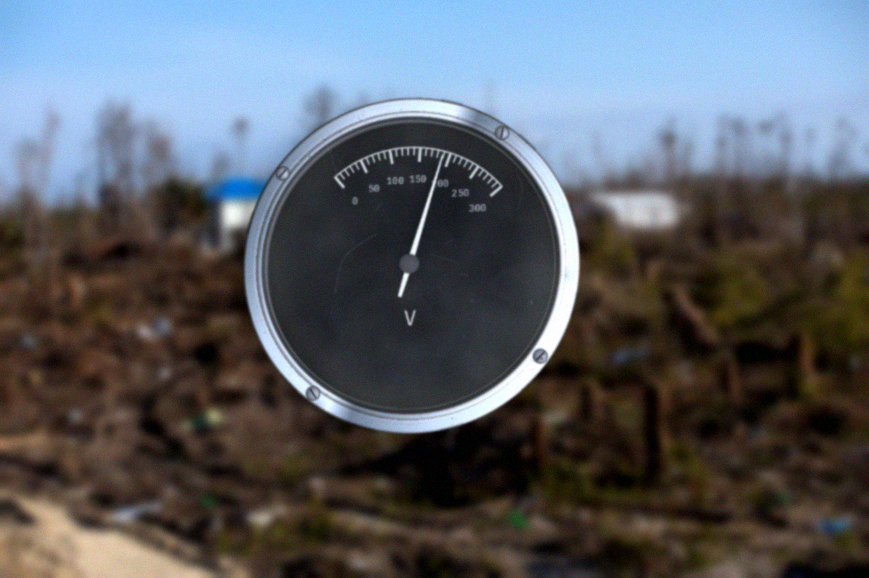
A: 190 V
